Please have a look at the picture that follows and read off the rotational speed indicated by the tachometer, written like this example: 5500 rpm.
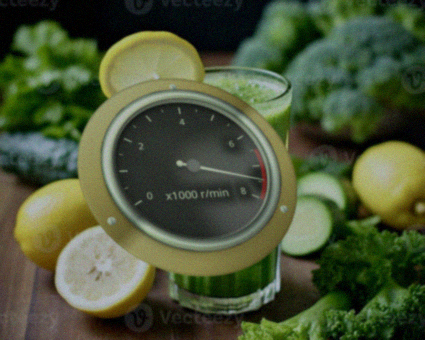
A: 7500 rpm
